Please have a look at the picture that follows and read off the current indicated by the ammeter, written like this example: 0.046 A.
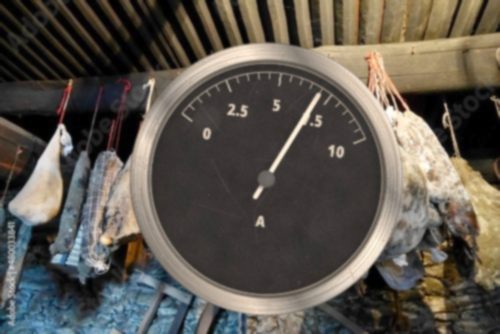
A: 7 A
